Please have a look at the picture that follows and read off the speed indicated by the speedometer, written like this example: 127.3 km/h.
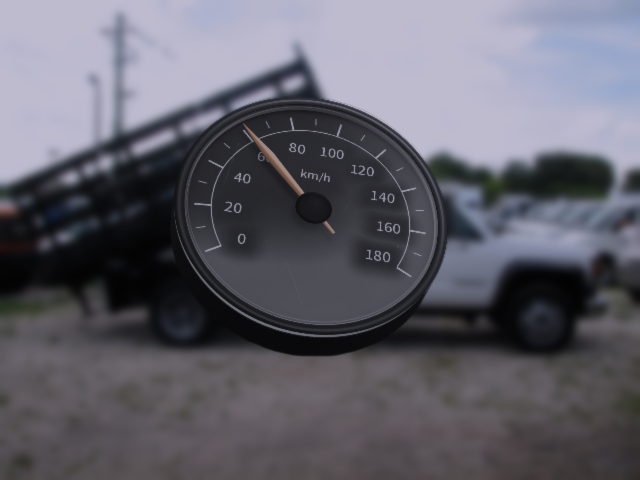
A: 60 km/h
